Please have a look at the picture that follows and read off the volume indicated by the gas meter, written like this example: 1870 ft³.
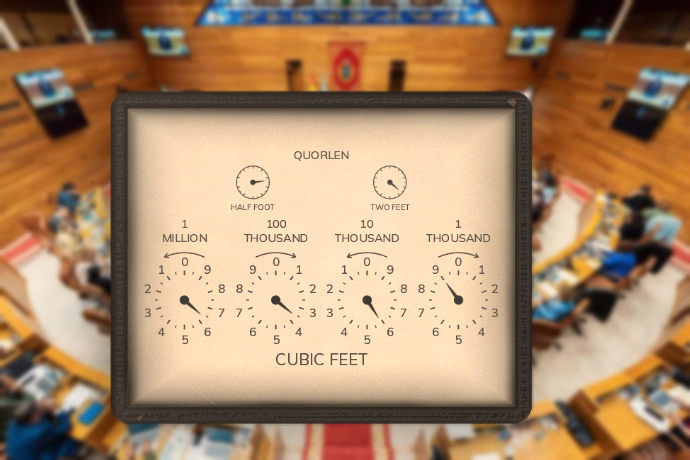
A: 635900 ft³
